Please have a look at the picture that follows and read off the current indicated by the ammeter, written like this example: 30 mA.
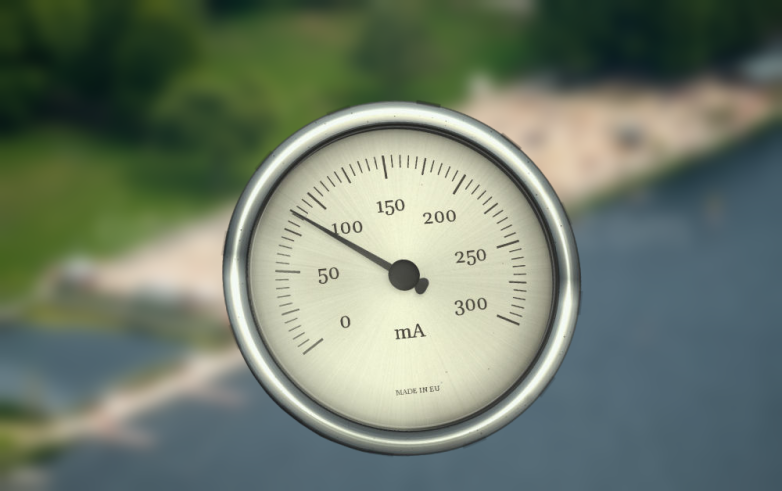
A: 85 mA
